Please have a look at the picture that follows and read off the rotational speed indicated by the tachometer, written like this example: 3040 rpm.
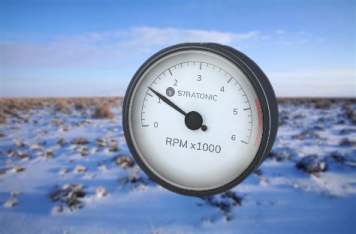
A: 1200 rpm
